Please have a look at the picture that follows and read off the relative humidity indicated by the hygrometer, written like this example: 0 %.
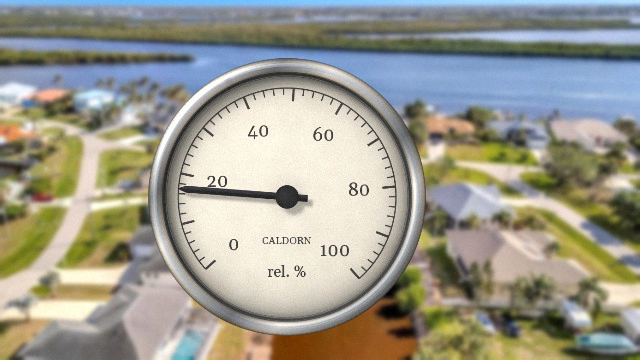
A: 17 %
